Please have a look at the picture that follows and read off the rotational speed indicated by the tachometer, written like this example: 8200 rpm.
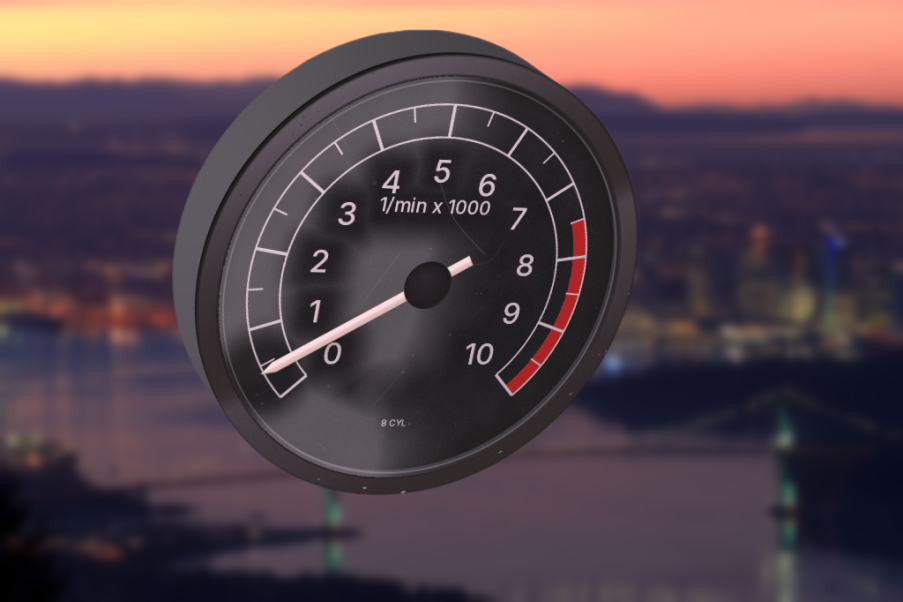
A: 500 rpm
